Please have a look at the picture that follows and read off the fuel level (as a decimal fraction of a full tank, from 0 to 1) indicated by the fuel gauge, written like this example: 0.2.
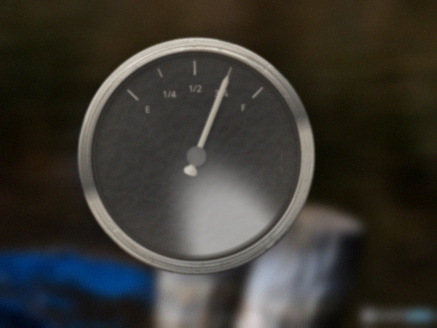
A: 0.75
